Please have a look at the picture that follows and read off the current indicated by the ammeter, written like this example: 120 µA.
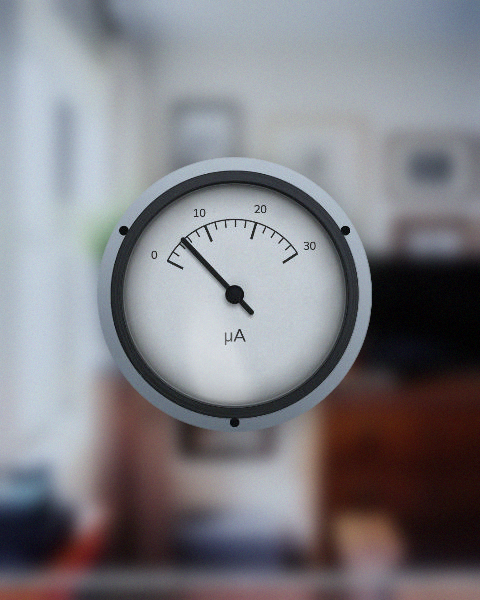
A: 5 µA
